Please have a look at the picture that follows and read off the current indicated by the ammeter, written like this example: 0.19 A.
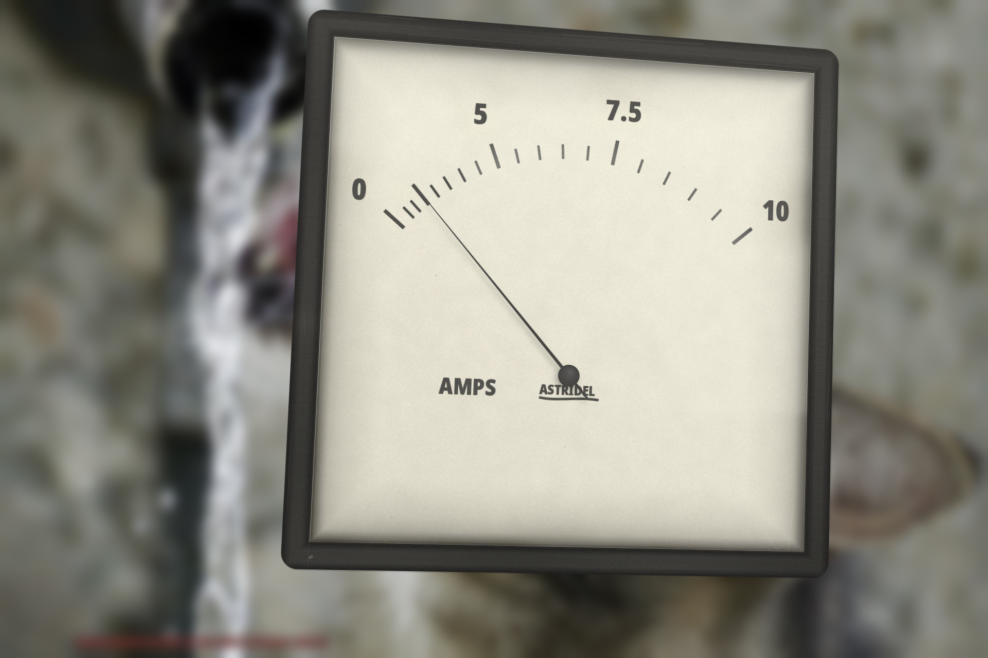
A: 2.5 A
